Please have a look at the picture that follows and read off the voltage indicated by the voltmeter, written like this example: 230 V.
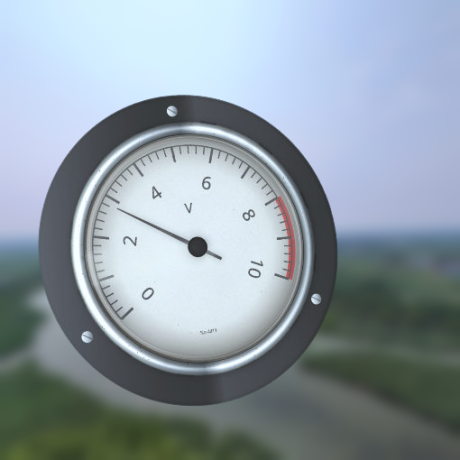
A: 2.8 V
